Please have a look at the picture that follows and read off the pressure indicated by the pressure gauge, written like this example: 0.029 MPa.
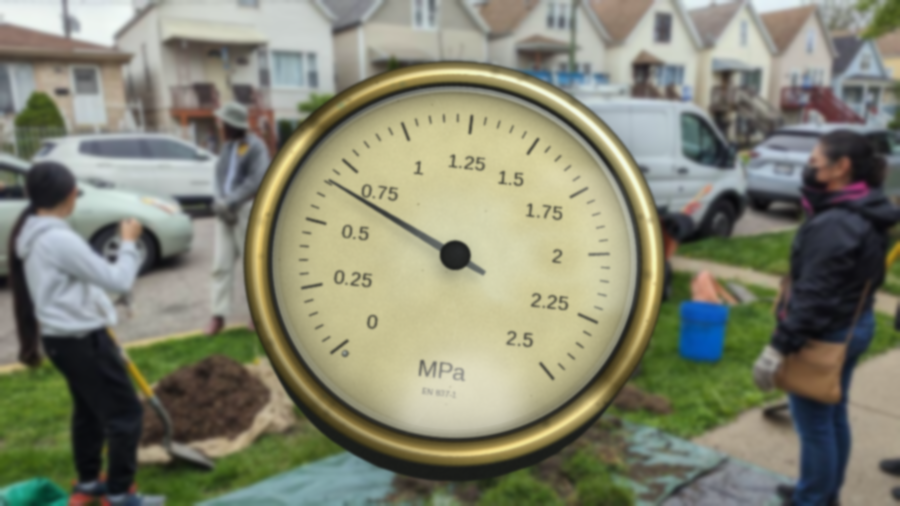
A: 0.65 MPa
